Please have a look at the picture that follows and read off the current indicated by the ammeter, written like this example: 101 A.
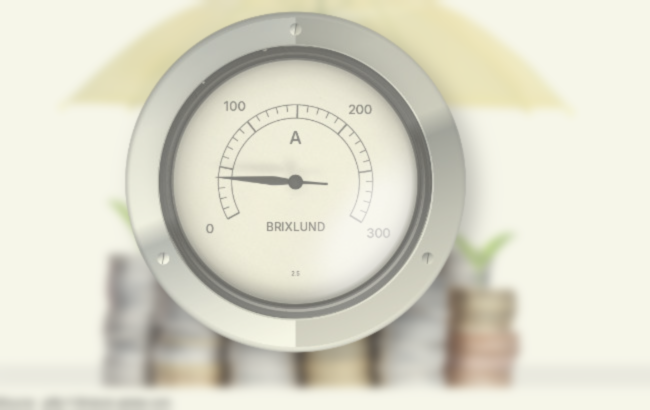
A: 40 A
